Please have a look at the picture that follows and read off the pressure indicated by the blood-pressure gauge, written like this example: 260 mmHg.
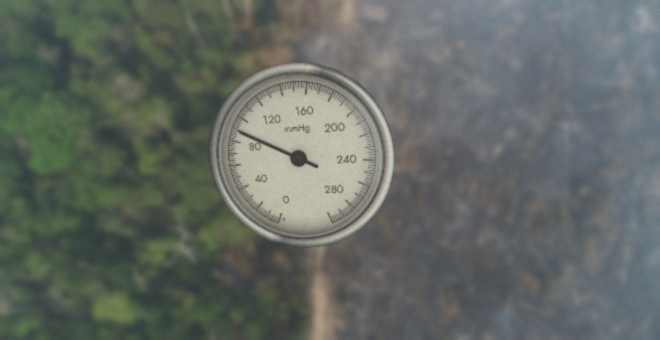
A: 90 mmHg
